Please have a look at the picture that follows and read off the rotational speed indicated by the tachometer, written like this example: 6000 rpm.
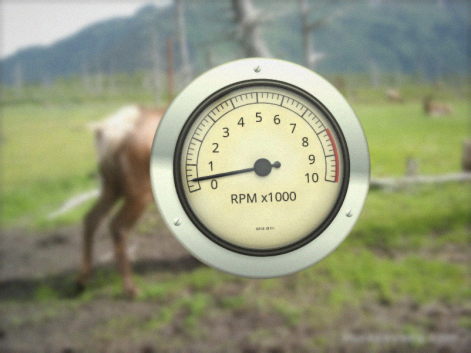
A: 400 rpm
